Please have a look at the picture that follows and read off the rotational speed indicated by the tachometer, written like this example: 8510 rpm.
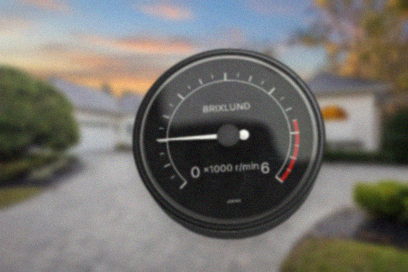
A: 1000 rpm
